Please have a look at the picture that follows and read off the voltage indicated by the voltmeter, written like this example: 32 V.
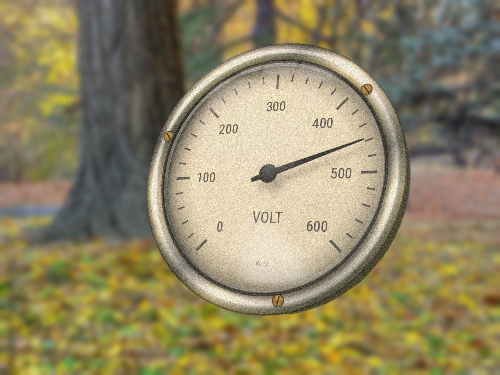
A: 460 V
